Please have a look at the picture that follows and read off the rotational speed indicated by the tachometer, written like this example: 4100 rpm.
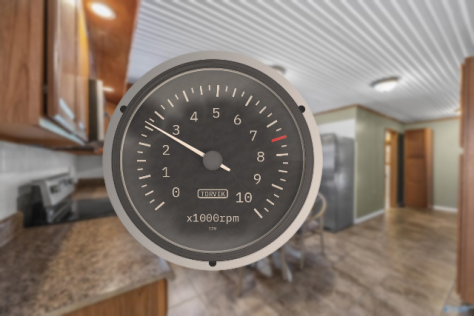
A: 2625 rpm
